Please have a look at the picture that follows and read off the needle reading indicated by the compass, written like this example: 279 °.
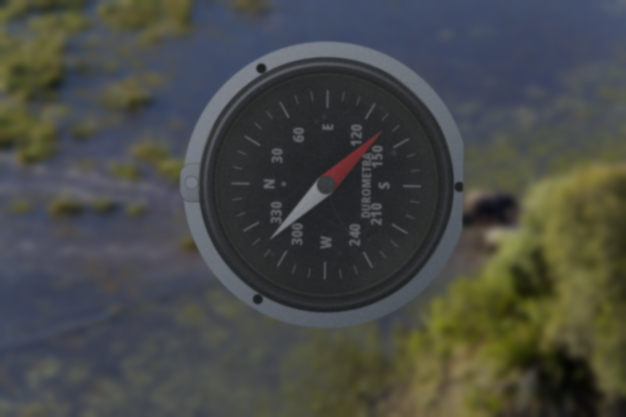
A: 135 °
